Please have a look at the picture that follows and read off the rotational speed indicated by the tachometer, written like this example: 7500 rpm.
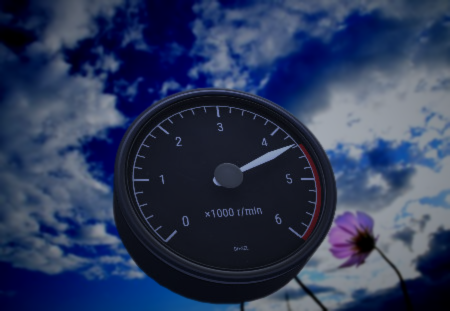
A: 4400 rpm
